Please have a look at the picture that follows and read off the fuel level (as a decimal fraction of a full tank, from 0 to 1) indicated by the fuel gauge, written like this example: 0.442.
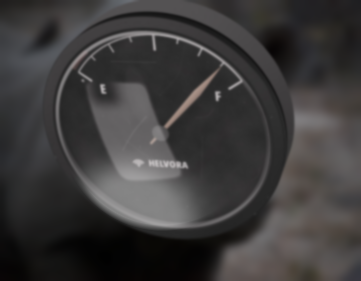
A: 0.875
